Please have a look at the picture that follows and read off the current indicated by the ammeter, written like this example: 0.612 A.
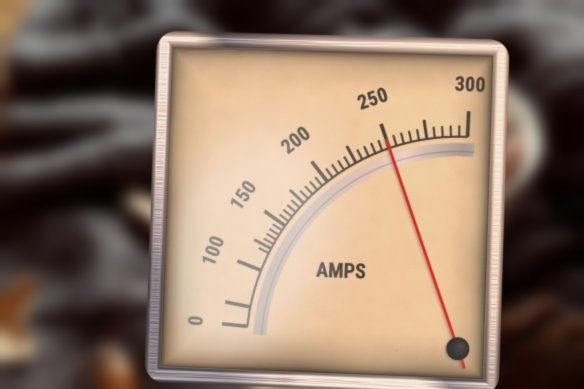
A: 250 A
